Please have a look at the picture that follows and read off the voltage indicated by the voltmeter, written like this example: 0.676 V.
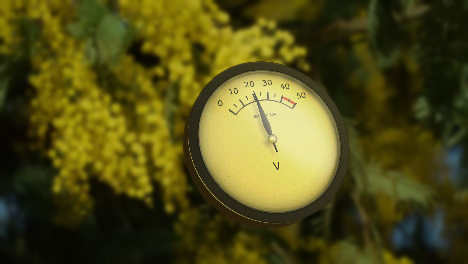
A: 20 V
